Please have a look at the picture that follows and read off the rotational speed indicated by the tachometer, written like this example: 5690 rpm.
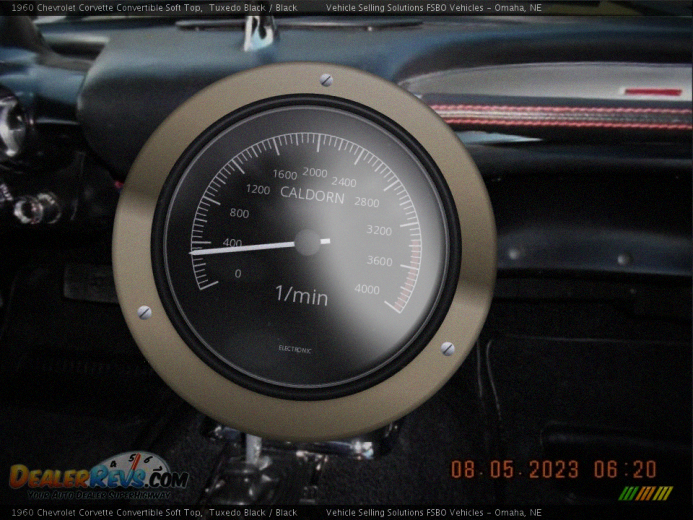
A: 300 rpm
